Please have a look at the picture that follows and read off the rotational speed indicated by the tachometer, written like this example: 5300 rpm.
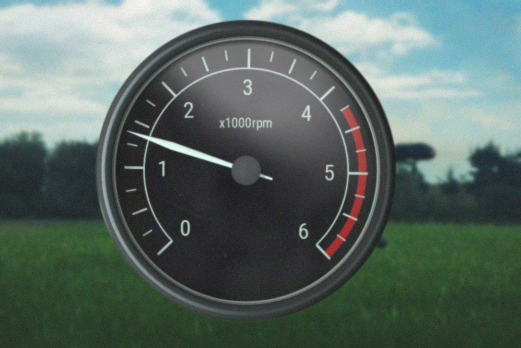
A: 1375 rpm
